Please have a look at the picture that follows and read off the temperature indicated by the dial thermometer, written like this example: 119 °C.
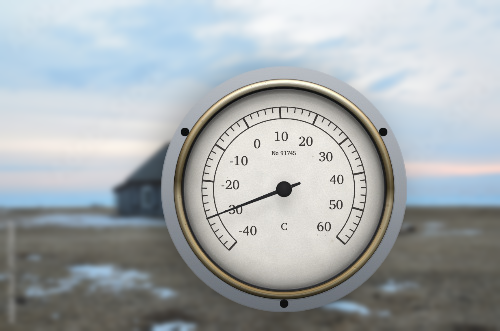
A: -30 °C
